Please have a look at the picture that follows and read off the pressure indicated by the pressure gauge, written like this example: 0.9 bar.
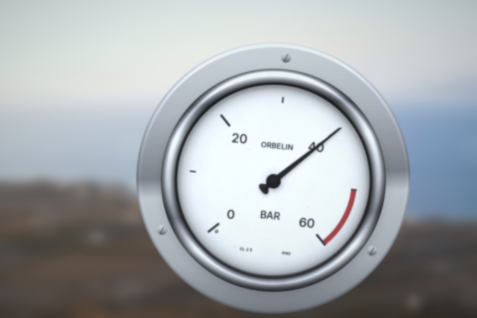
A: 40 bar
